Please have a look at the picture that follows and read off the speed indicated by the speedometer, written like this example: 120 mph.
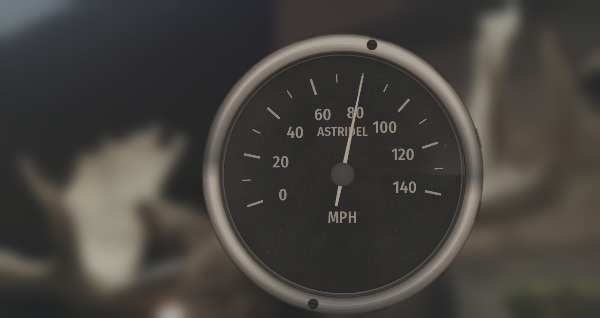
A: 80 mph
